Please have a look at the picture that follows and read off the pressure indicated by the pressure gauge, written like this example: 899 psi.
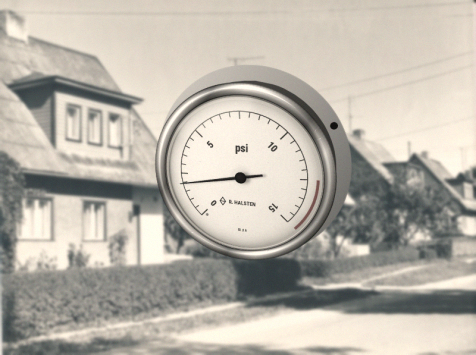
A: 2 psi
